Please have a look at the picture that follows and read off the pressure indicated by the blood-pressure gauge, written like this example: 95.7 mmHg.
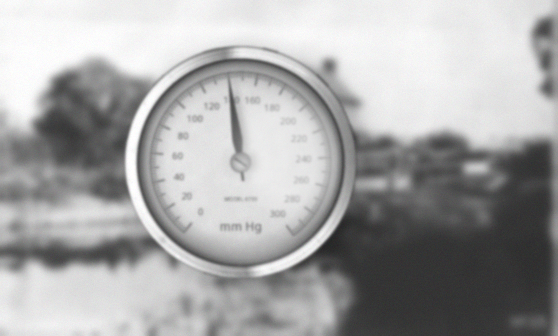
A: 140 mmHg
